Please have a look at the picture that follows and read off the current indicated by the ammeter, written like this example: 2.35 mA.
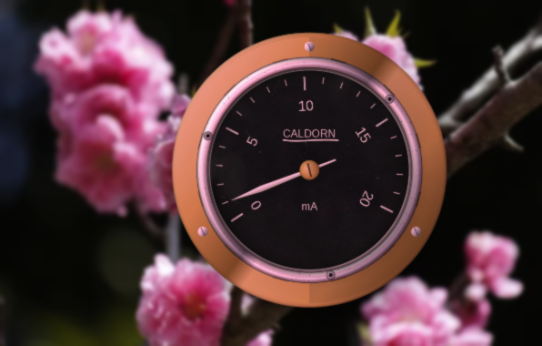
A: 1 mA
